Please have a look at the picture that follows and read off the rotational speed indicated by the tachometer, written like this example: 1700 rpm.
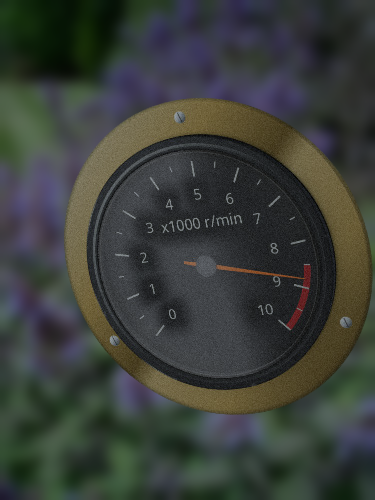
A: 8750 rpm
